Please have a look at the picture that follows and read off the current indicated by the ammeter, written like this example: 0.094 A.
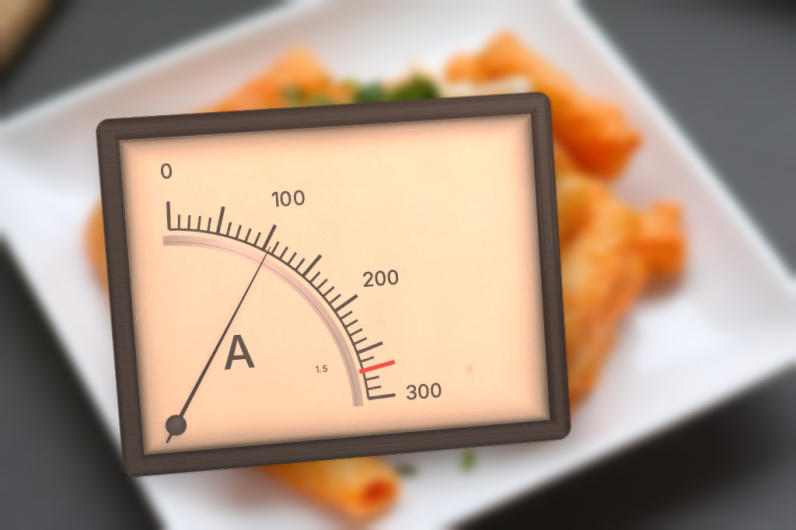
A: 105 A
